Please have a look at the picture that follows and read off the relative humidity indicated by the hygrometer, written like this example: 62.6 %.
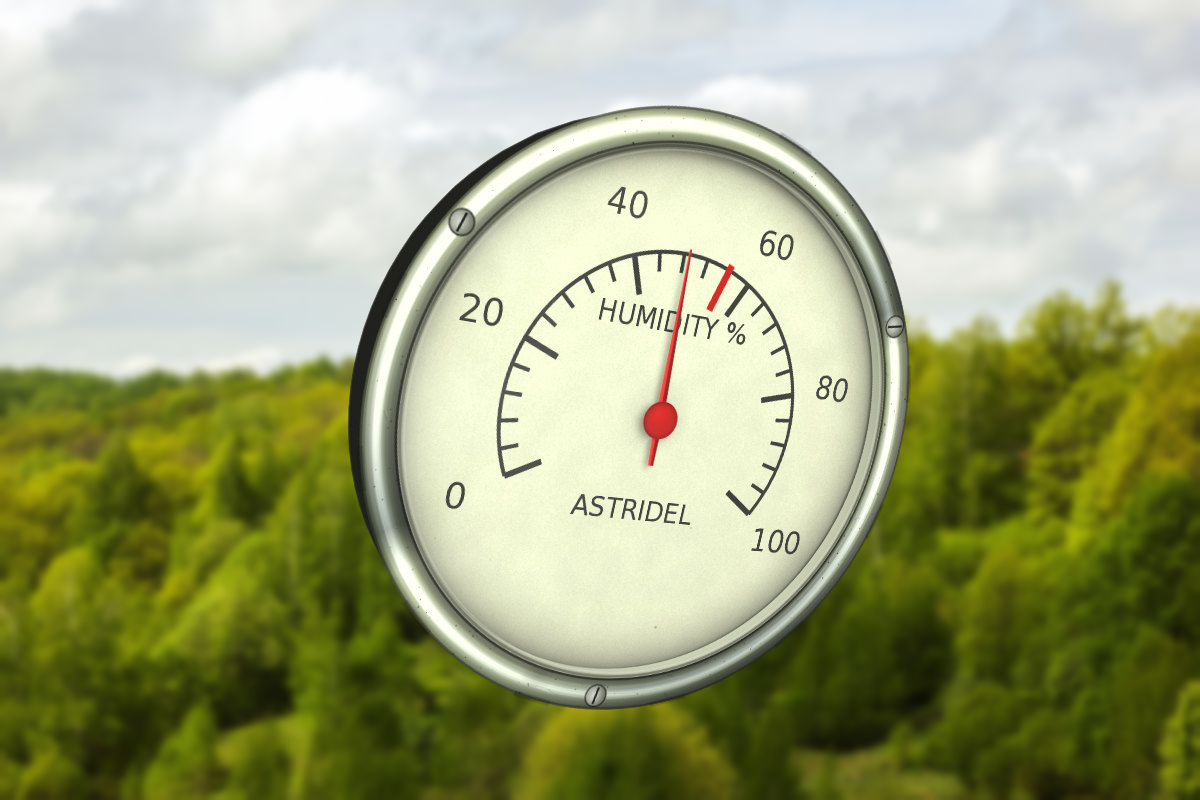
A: 48 %
